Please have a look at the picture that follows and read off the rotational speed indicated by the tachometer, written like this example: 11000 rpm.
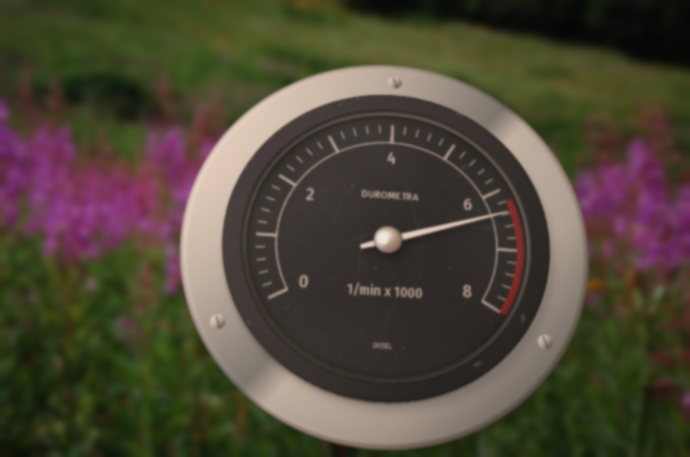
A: 6400 rpm
